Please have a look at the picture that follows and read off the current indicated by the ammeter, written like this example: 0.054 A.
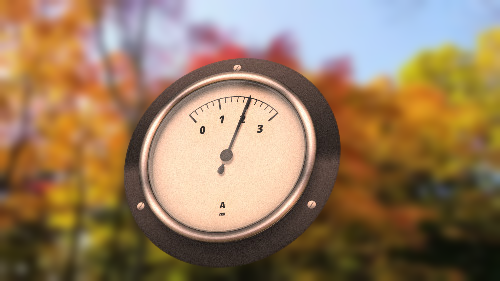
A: 2 A
